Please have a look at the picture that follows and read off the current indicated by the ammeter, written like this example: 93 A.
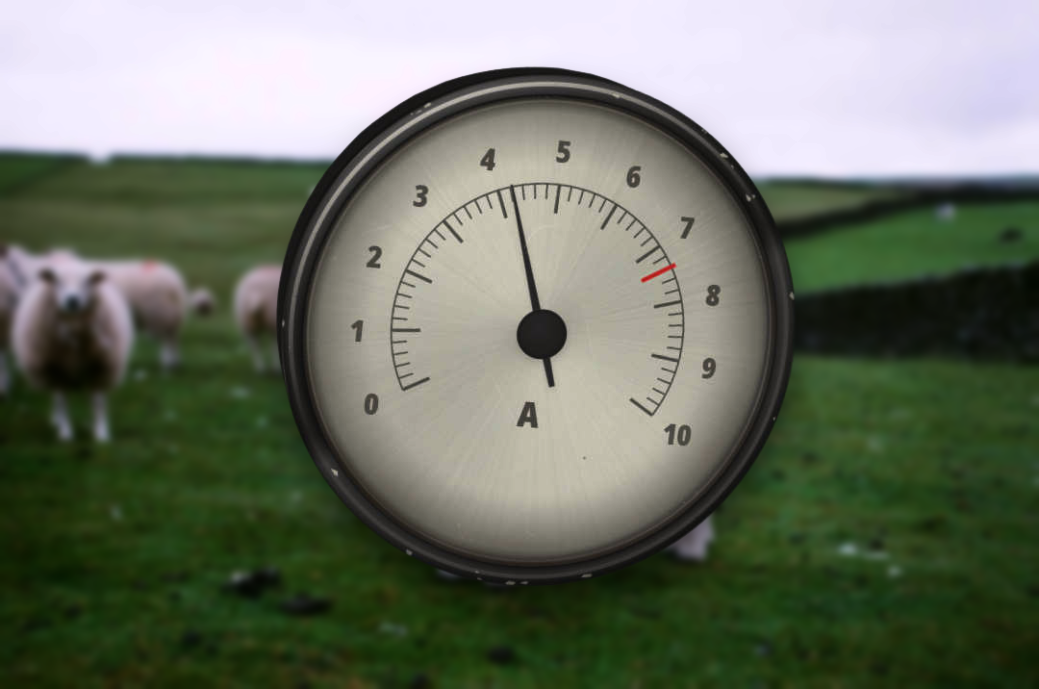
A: 4.2 A
